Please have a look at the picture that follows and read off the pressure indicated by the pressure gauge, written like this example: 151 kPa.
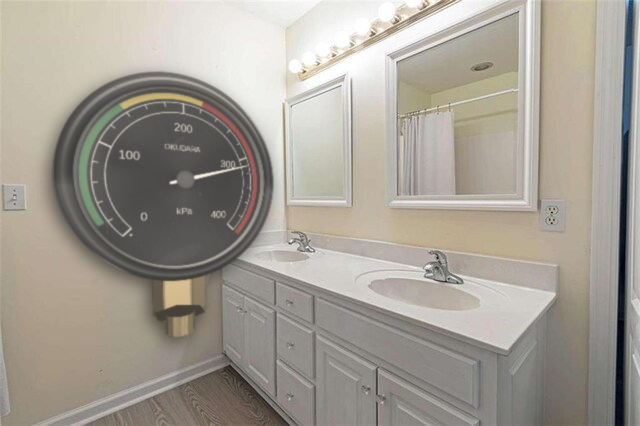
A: 310 kPa
